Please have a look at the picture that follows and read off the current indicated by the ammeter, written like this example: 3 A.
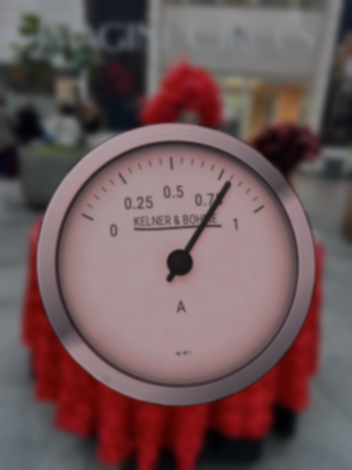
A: 0.8 A
